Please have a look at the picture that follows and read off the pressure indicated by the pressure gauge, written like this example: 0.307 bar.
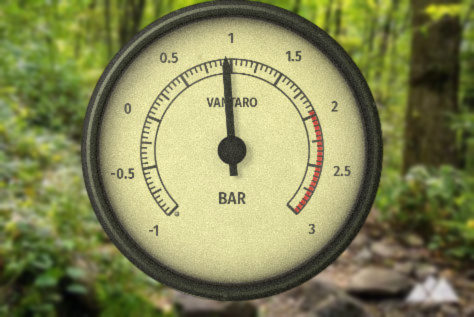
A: 0.95 bar
